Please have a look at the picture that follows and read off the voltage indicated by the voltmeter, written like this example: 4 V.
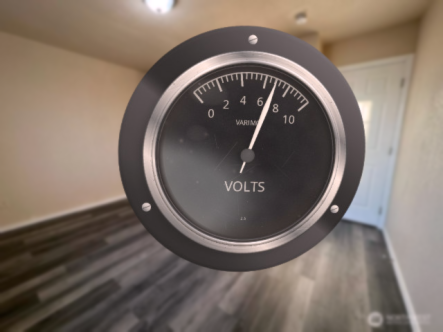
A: 6.8 V
